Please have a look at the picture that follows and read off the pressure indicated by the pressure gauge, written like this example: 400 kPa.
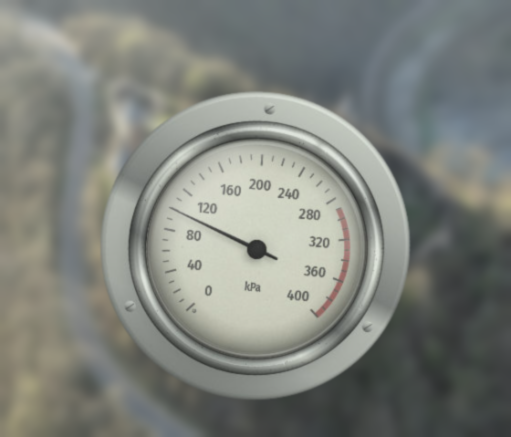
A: 100 kPa
